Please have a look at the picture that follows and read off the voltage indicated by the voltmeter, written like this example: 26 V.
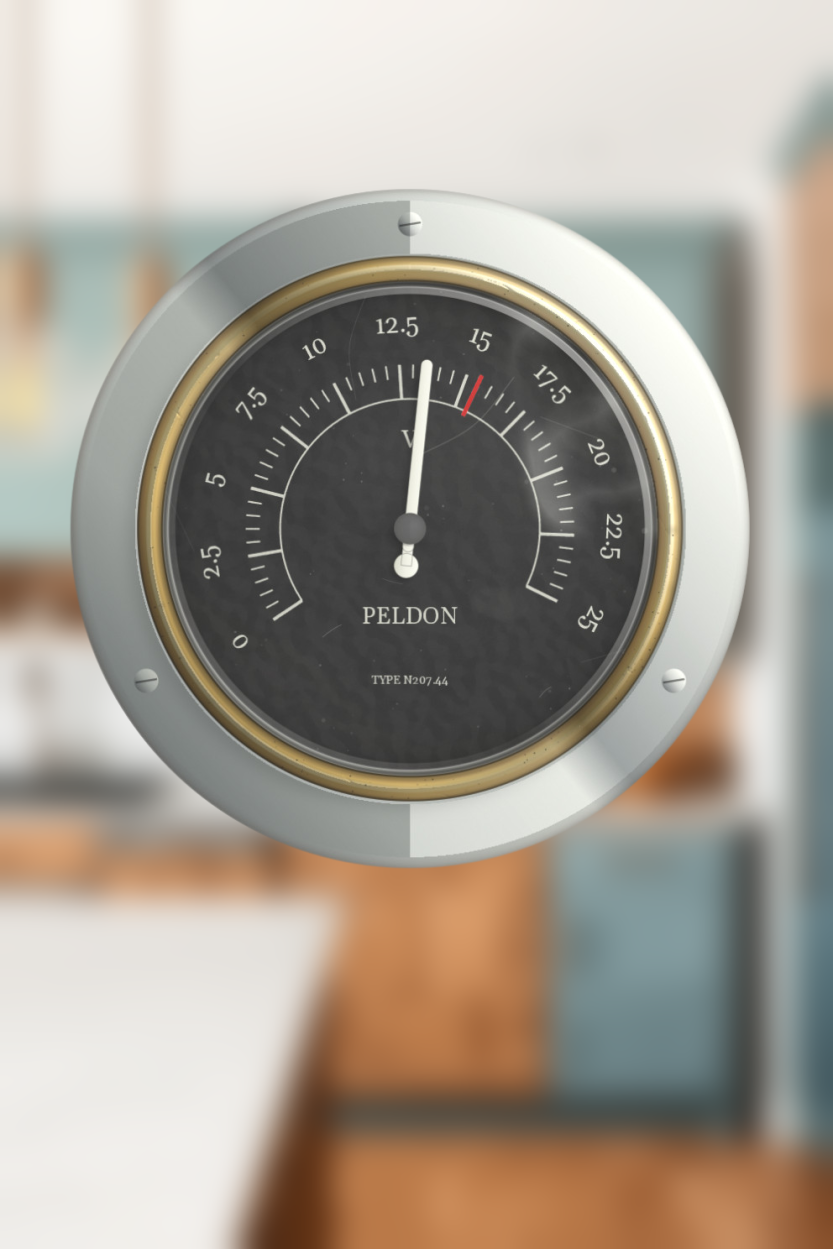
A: 13.5 V
